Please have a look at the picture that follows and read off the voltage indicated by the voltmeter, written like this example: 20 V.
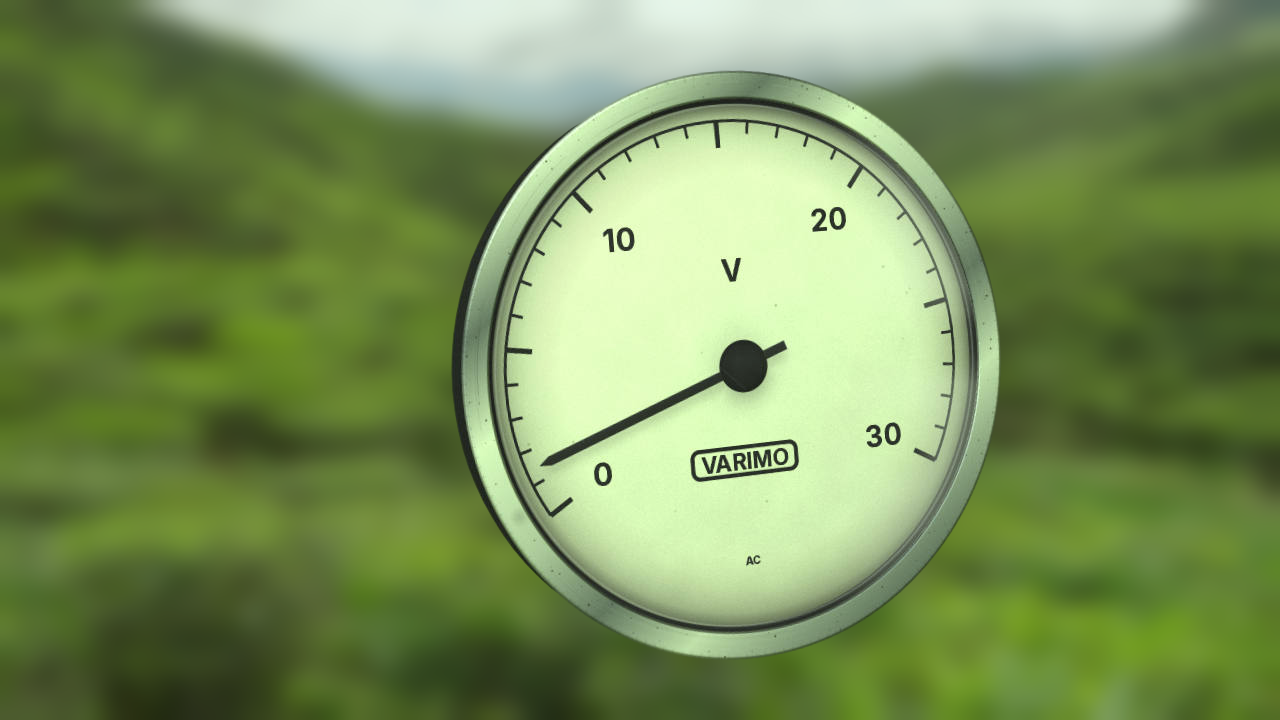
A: 1.5 V
